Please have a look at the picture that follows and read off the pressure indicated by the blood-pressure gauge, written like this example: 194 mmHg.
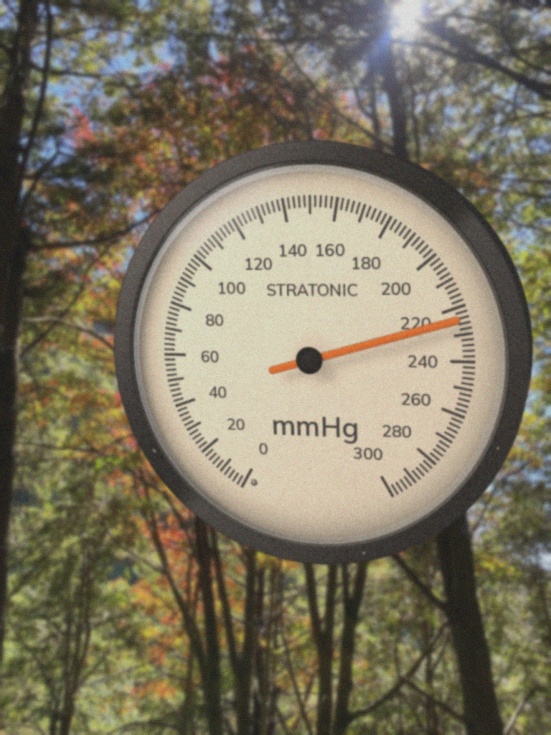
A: 224 mmHg
